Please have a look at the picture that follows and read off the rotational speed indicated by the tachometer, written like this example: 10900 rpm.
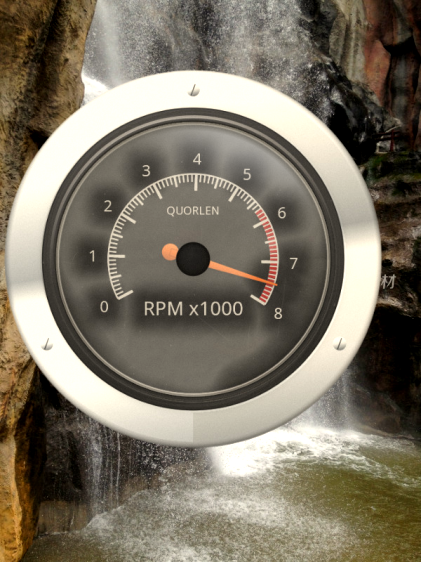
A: 7500 rpm
